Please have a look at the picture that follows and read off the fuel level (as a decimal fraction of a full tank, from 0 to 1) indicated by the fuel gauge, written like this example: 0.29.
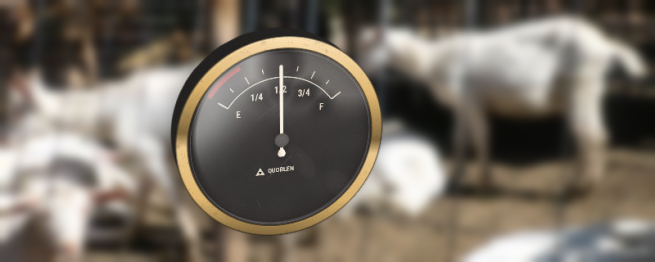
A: 0.5
